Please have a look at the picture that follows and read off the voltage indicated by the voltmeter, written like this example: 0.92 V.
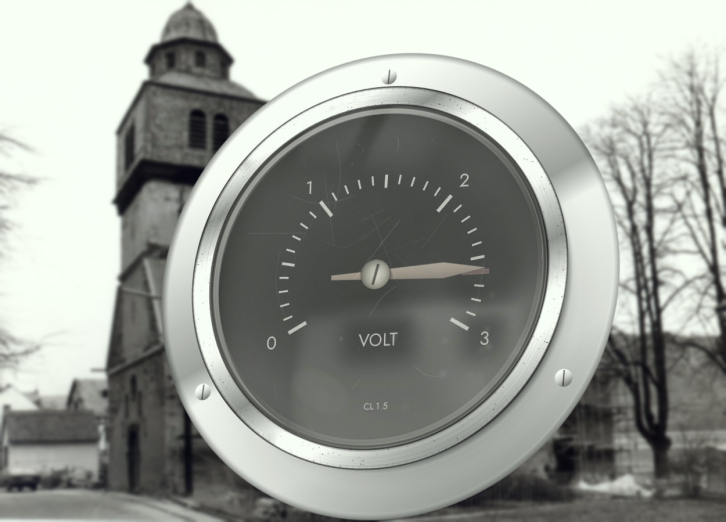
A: 2.6 V
